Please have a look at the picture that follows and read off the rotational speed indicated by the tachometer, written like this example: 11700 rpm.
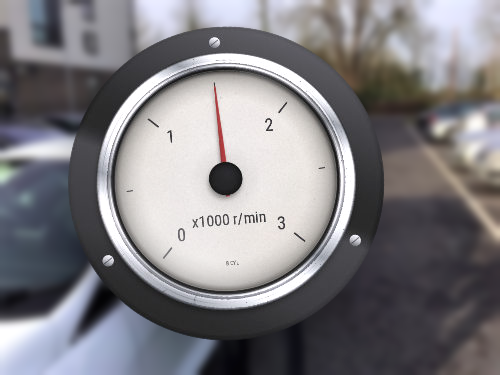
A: 1500 rpm
